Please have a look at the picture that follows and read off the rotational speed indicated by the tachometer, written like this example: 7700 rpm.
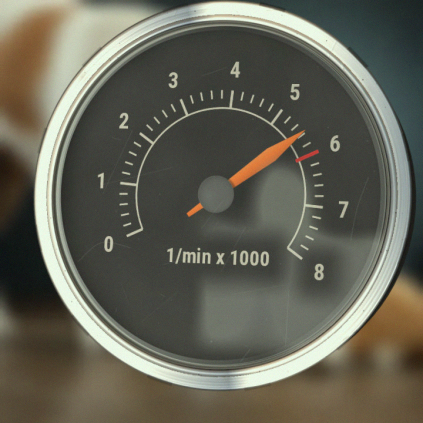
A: 5600 rpm
